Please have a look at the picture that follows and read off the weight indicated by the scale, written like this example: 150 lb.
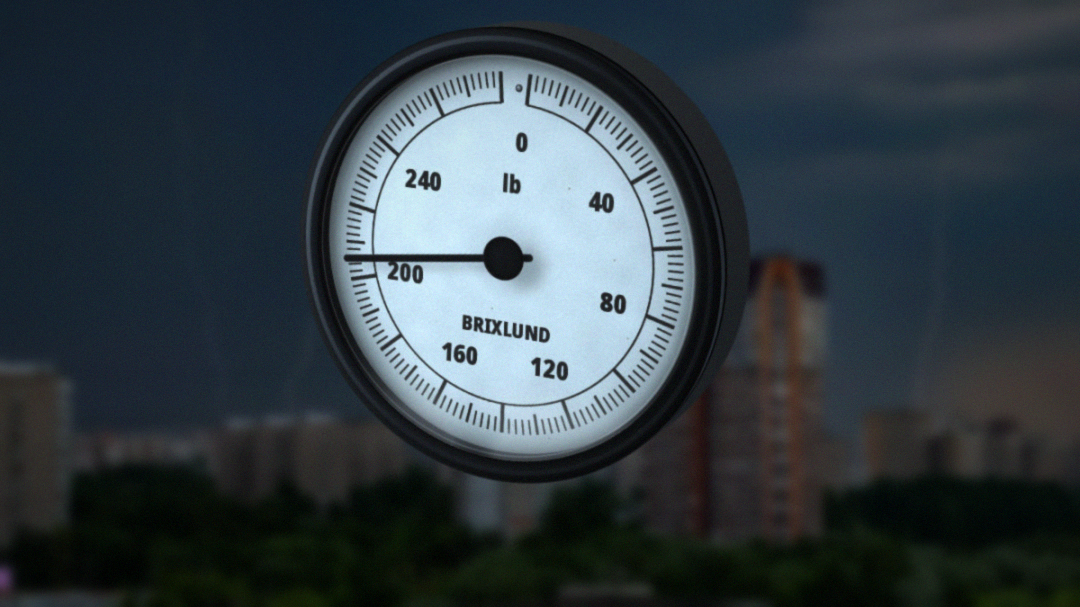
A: 206 lb
